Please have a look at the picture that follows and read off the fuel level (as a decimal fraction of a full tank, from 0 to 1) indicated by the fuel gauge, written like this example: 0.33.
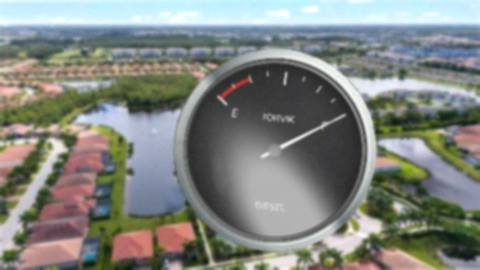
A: 1
